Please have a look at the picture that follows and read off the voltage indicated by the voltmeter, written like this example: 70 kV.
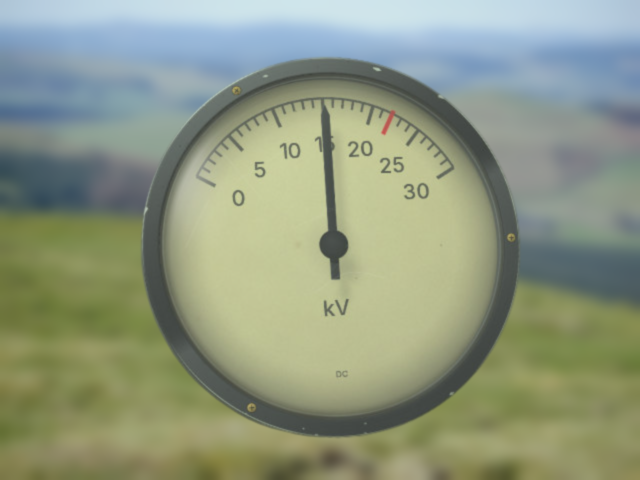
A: 15 kV
